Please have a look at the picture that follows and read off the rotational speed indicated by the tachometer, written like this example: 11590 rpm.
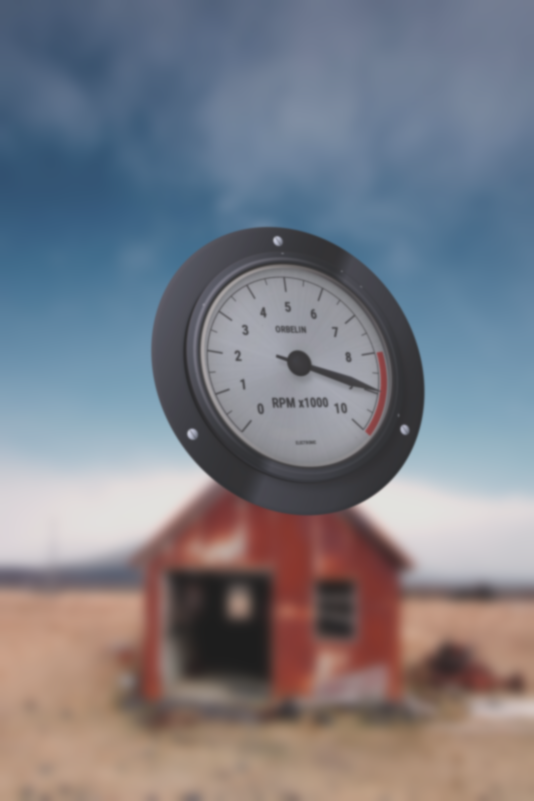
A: 9000 rpm
